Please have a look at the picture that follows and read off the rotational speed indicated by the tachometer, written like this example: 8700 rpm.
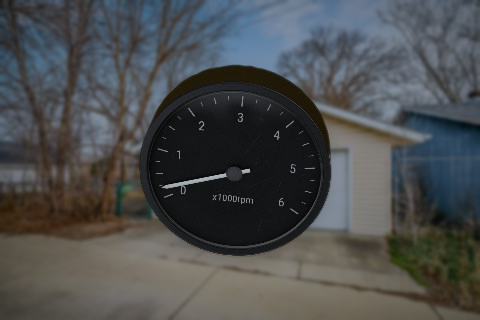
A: 250 rpm
